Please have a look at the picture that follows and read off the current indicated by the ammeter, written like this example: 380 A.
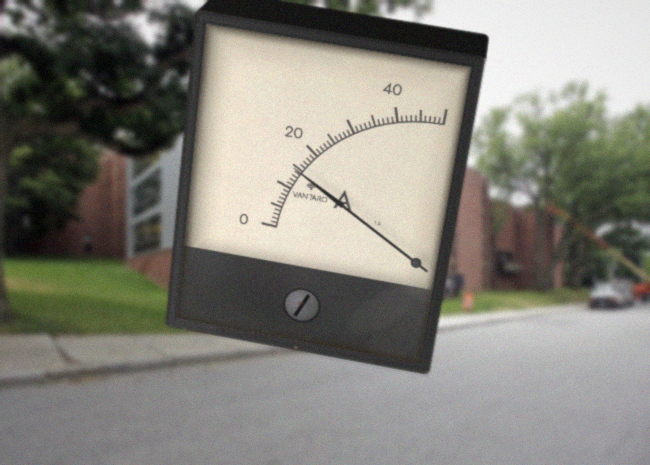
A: 15 A
